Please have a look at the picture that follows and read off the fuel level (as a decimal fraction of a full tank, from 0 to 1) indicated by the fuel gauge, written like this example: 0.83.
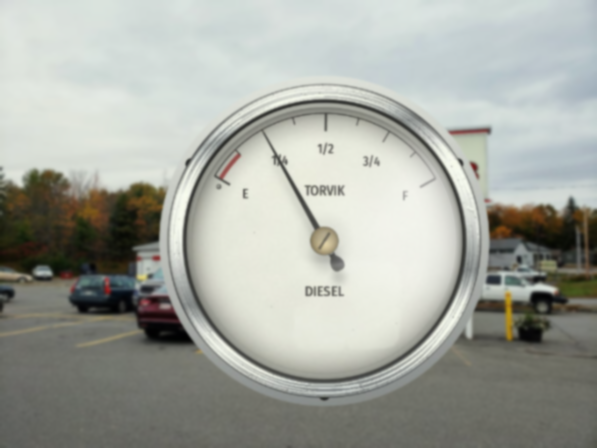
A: 0.25
